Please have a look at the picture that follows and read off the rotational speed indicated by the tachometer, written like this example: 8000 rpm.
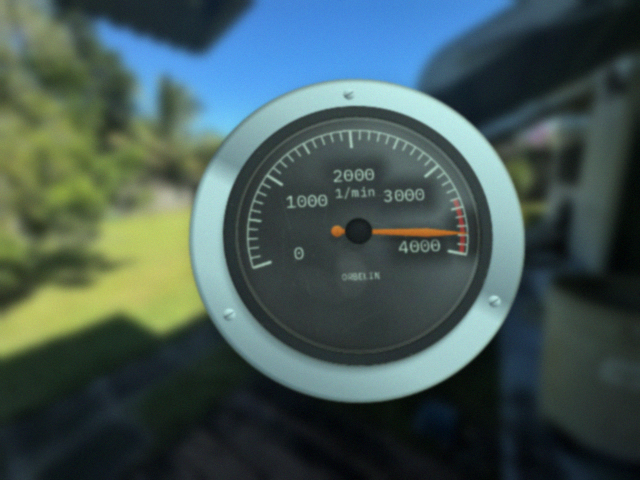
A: 3800 rpm
